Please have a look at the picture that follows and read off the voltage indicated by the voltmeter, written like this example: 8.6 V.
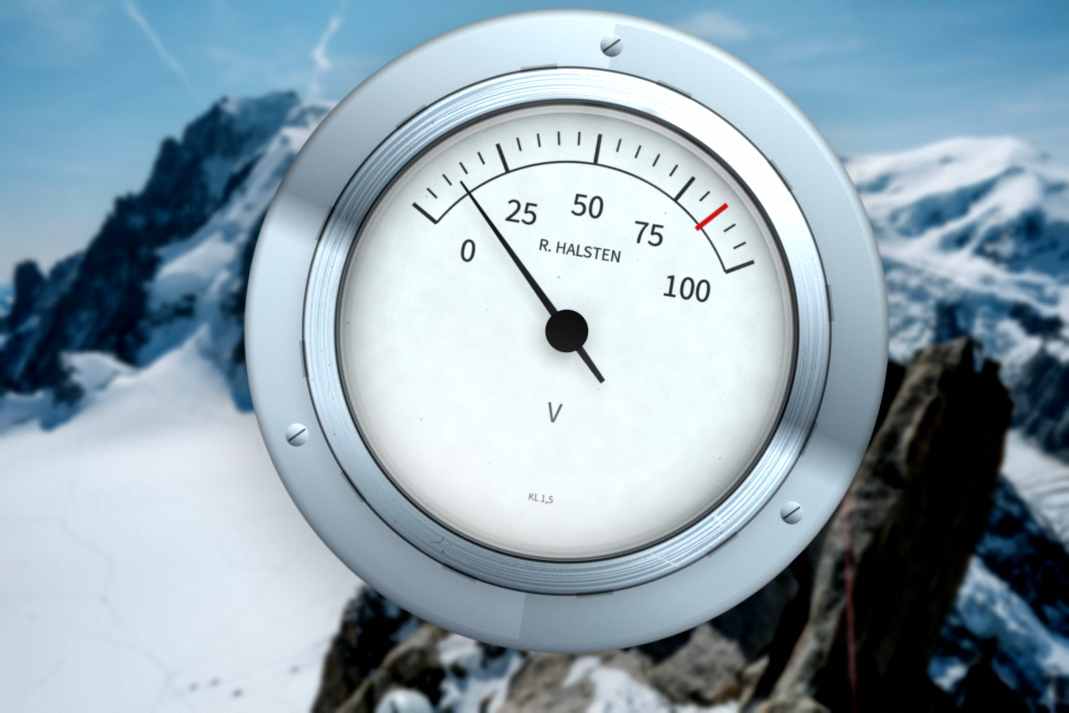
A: 12.5 V
